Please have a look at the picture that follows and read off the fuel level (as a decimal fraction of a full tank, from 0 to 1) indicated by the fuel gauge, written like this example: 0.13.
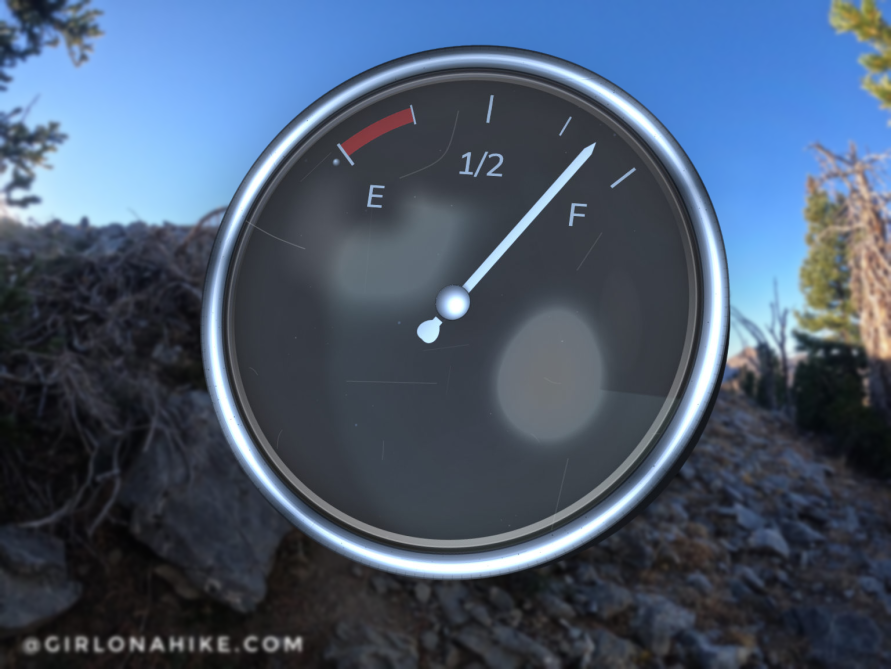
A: 0.875
